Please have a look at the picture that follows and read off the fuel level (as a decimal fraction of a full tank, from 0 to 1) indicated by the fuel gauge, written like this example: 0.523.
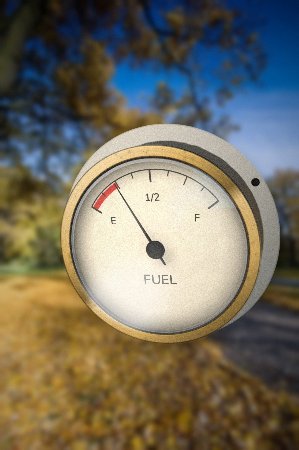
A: 0.25
